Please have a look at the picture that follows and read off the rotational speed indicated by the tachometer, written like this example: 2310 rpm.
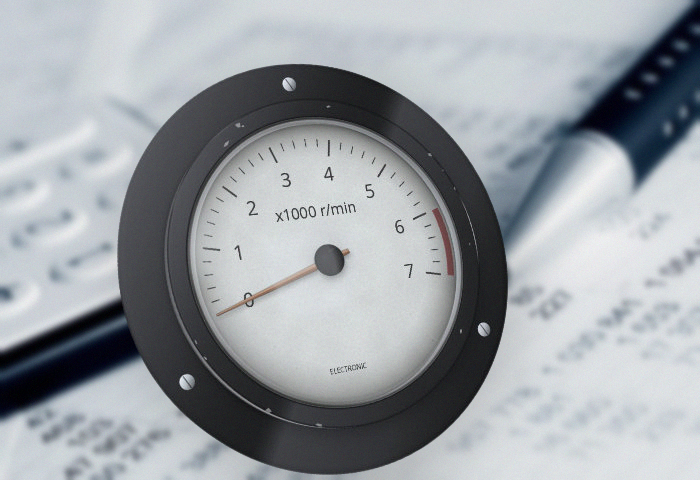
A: 0 rpm
